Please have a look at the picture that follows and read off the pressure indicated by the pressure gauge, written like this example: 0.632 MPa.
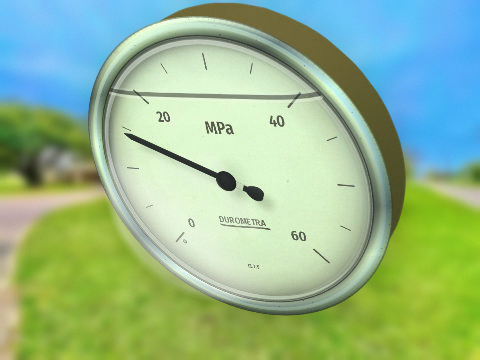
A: 15 MPa
